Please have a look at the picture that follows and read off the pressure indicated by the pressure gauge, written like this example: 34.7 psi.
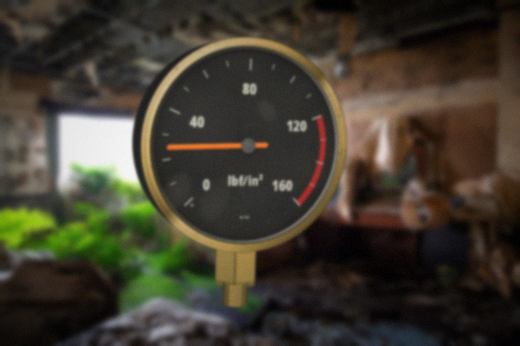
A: 25 psi
